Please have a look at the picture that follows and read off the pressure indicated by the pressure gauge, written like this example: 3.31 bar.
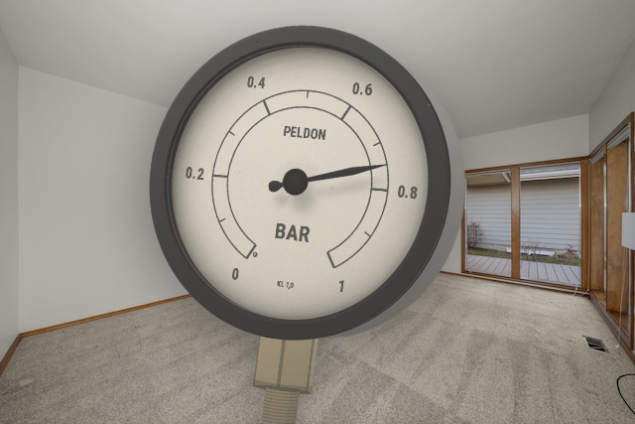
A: 0.75 bar
